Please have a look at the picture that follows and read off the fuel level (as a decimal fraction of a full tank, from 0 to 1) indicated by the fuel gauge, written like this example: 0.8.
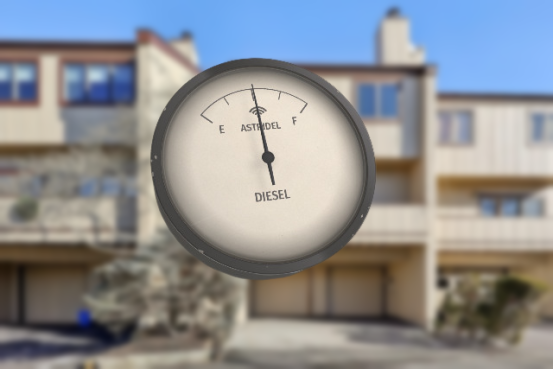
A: 0.5
